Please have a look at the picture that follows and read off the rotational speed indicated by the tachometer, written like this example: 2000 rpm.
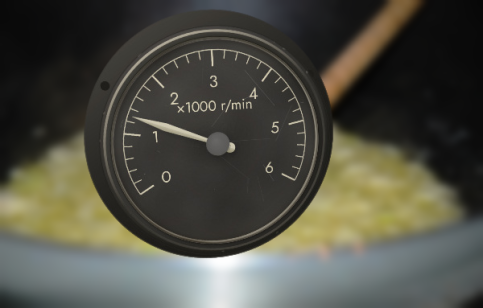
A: 1300 rpm
